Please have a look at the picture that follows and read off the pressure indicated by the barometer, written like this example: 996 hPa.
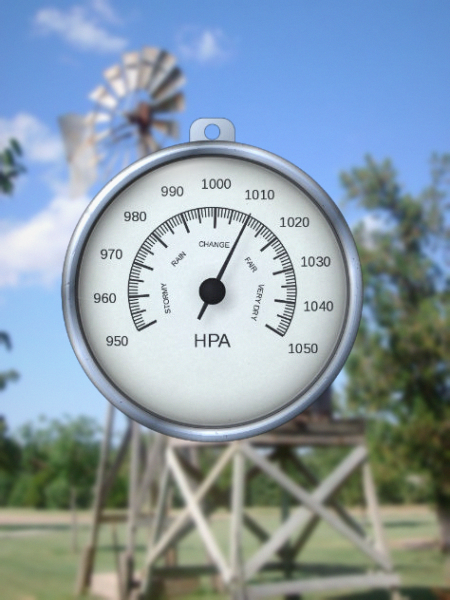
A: 1010 hPa
